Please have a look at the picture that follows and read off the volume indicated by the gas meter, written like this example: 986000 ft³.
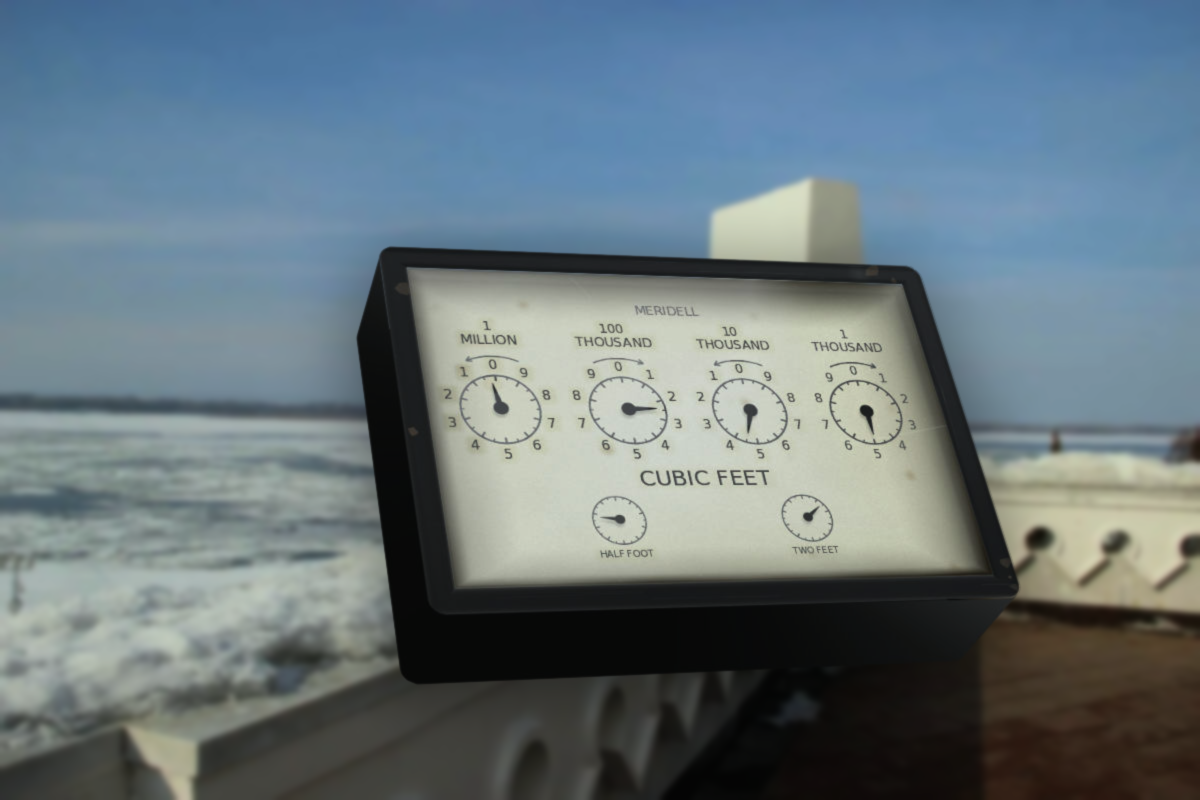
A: 24500 ft³
